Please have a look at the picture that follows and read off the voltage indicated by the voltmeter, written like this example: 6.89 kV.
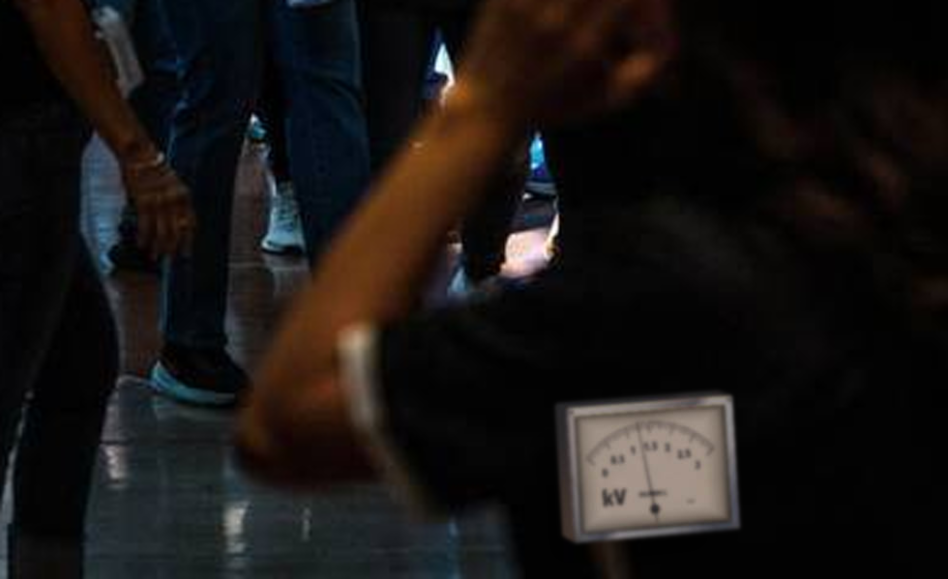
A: 1.25 kV
